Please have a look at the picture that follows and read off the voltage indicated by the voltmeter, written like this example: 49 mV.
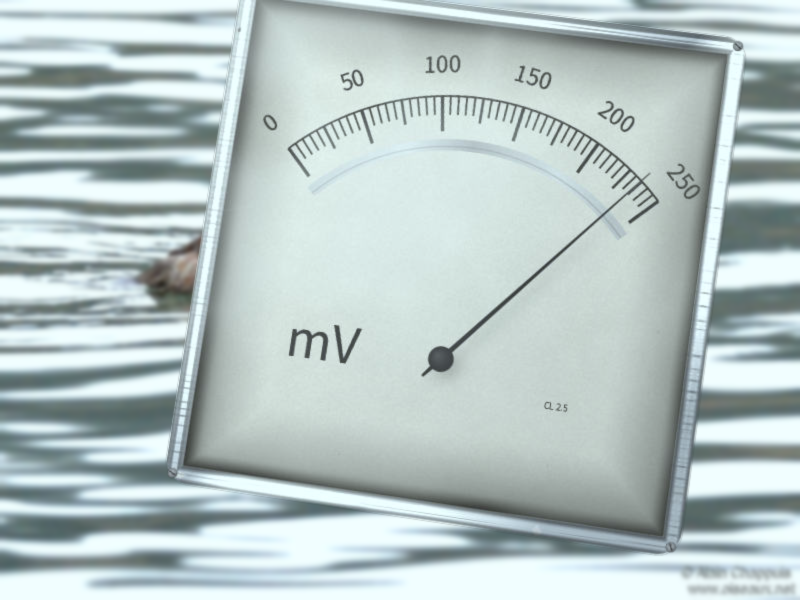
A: 235 mV
